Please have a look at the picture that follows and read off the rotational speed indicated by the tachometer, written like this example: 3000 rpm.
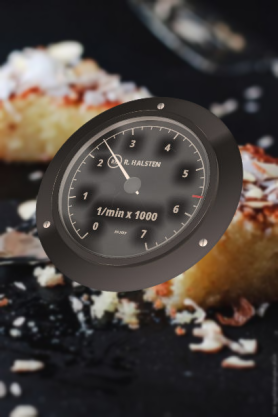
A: 2400 rpm
